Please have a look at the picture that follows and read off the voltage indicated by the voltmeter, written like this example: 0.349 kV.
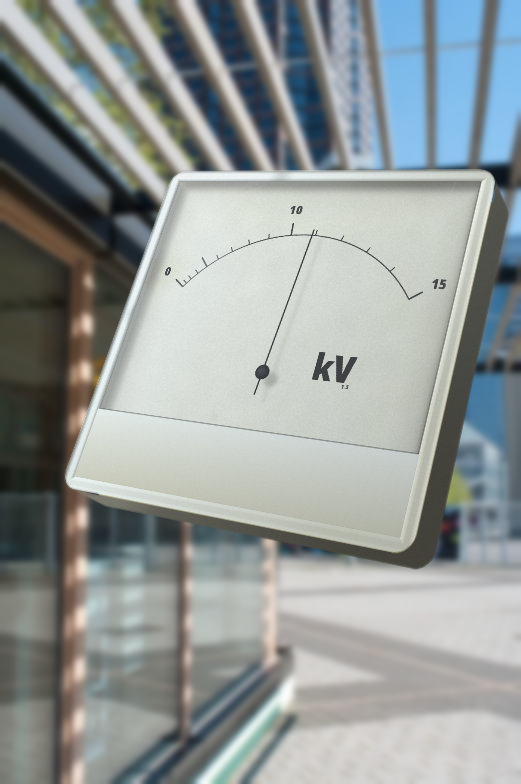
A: 11 kV
